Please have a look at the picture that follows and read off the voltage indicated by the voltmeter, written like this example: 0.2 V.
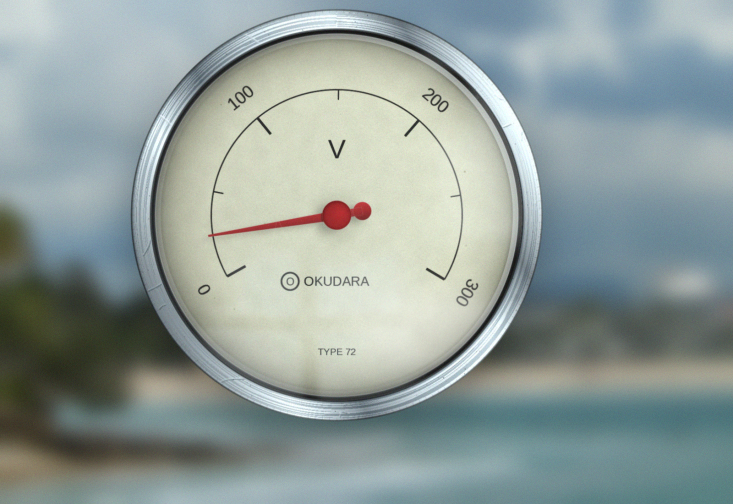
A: 25 V
